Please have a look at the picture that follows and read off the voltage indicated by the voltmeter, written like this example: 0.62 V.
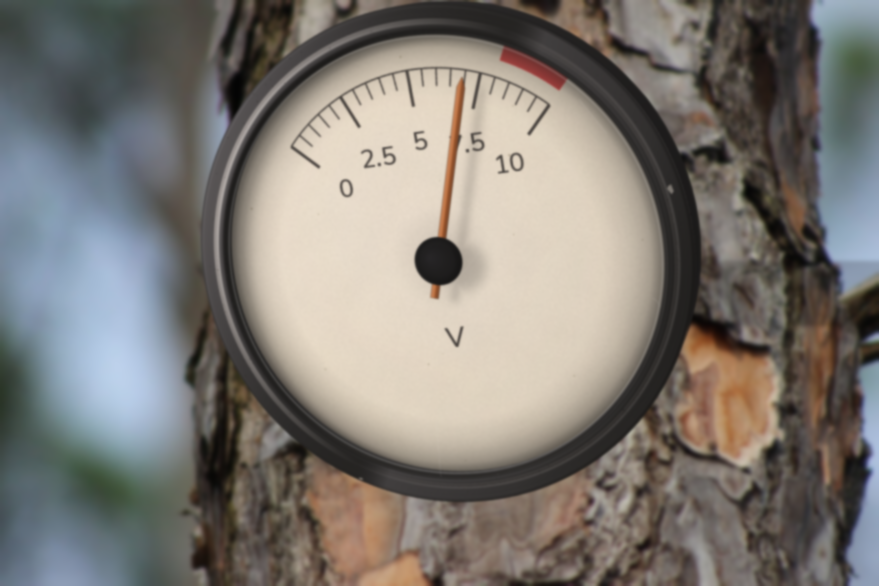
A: 7 V
